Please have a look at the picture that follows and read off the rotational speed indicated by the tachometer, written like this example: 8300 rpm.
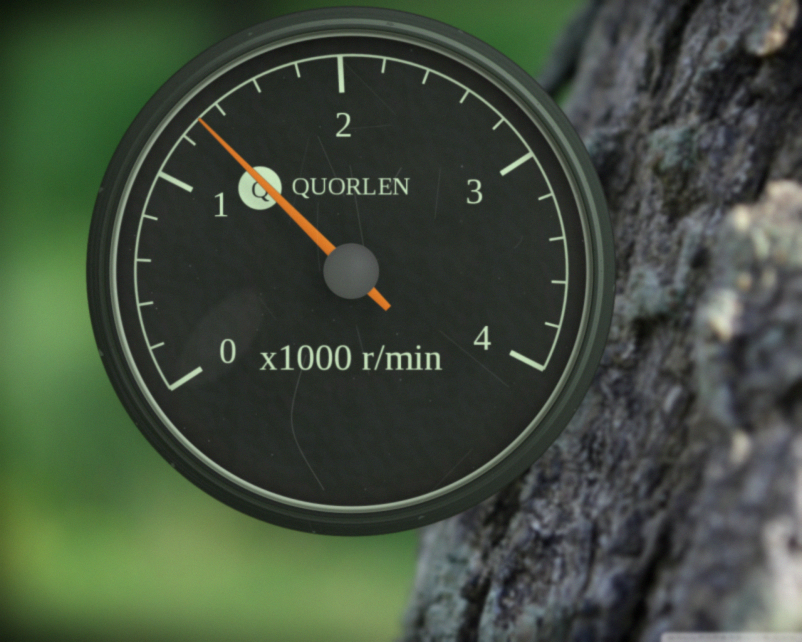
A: 1300 rpm
